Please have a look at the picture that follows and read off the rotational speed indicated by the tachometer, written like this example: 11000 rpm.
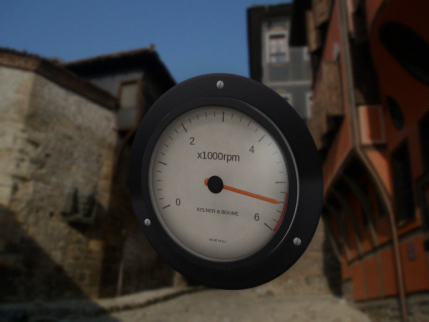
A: 5400 rpm
